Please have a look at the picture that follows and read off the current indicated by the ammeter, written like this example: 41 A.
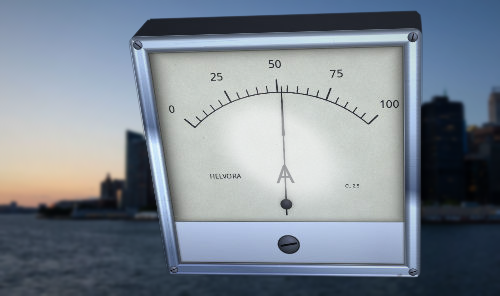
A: 52.5 A
